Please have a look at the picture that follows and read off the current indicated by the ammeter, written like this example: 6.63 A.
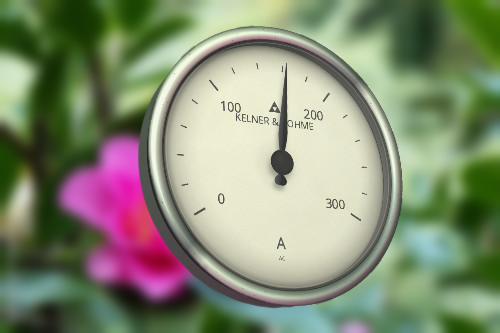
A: 160 A
